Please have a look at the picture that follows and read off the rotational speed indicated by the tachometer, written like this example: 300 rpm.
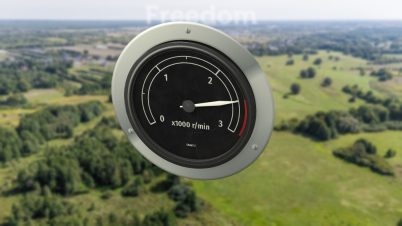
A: 2500 rpm
